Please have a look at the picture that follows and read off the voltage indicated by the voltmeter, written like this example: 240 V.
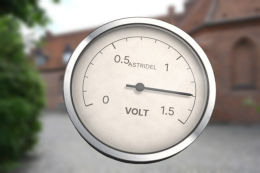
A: 1.3 V
